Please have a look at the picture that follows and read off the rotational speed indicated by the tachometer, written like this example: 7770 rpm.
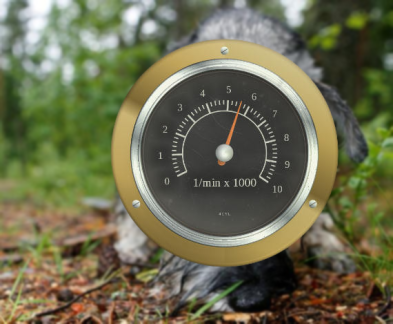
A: 5600 rpm
